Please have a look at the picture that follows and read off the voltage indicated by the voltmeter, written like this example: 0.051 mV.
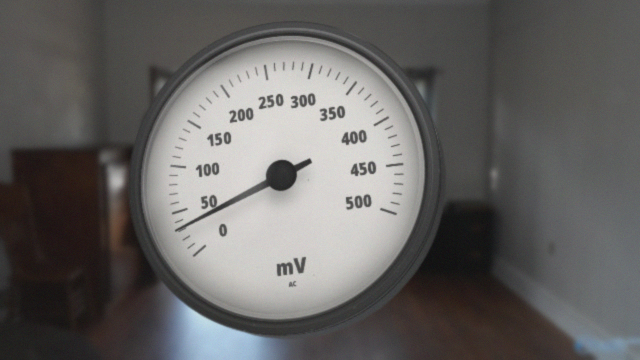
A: 30 mV
